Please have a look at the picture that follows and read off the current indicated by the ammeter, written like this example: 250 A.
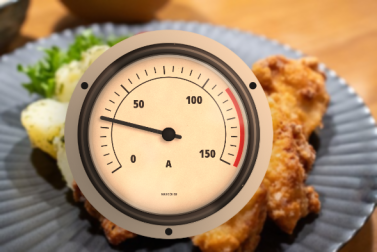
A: 30 A
